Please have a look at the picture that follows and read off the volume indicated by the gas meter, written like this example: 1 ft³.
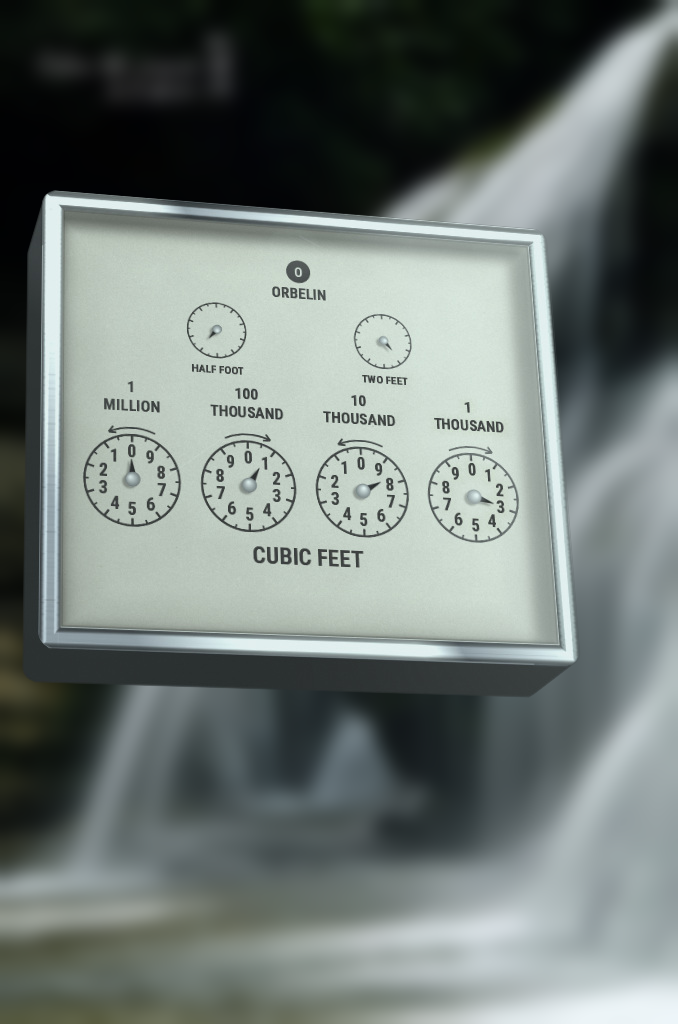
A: 8300 ft³
